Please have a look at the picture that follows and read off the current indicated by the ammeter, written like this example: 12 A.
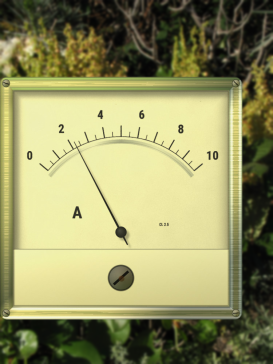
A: 2.25 A
